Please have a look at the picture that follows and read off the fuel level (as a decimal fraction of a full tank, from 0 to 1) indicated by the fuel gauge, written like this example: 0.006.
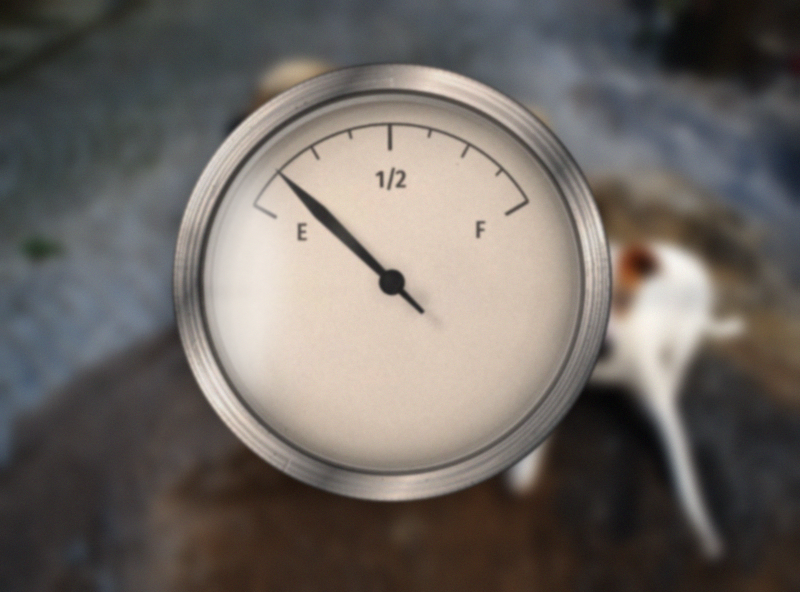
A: 0.125
